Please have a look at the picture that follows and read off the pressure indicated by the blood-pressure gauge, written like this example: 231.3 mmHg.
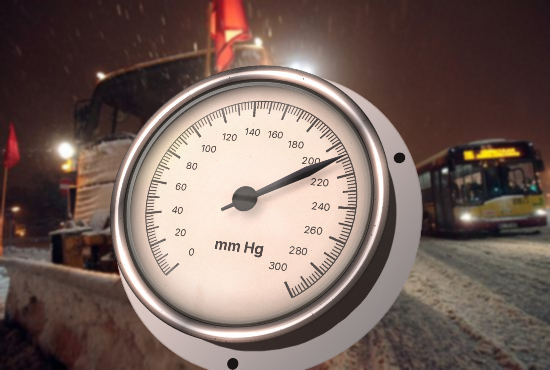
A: 210 mmHg
